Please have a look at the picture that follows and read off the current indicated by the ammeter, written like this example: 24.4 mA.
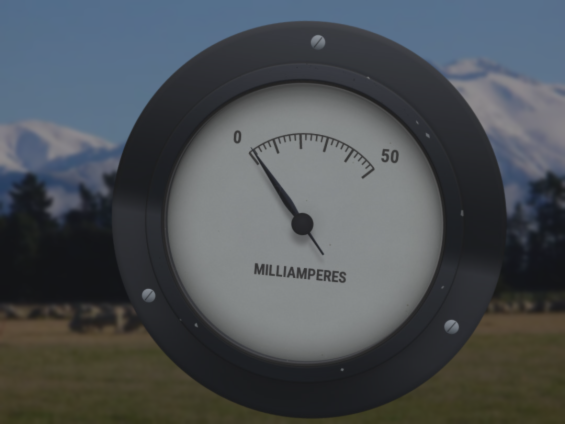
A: 2 mA
